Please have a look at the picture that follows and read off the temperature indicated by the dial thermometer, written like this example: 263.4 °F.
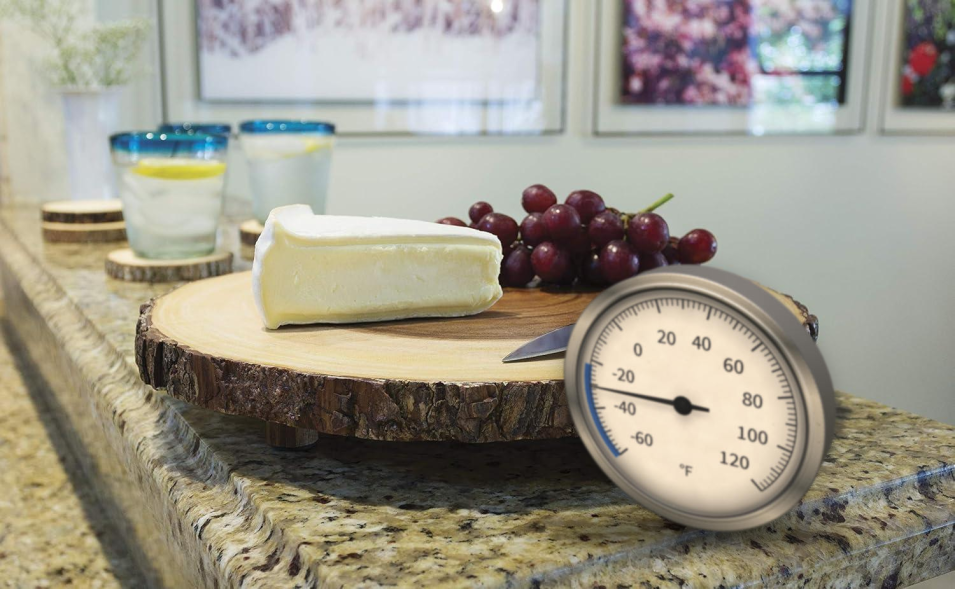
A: -30 °F
